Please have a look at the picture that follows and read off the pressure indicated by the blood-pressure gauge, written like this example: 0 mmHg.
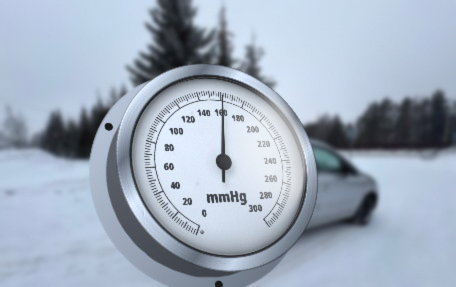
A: 160 mmHg
